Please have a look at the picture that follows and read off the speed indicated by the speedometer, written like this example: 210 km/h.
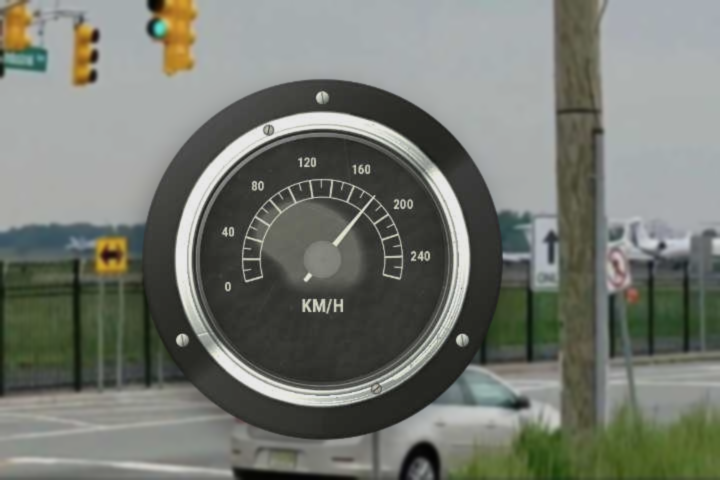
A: 180 km/h
